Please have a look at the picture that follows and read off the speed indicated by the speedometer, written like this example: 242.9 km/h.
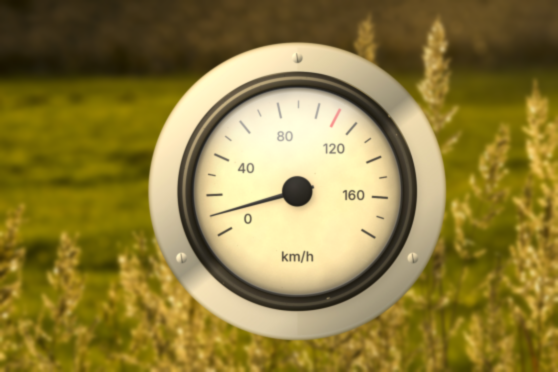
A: 10 km/h
